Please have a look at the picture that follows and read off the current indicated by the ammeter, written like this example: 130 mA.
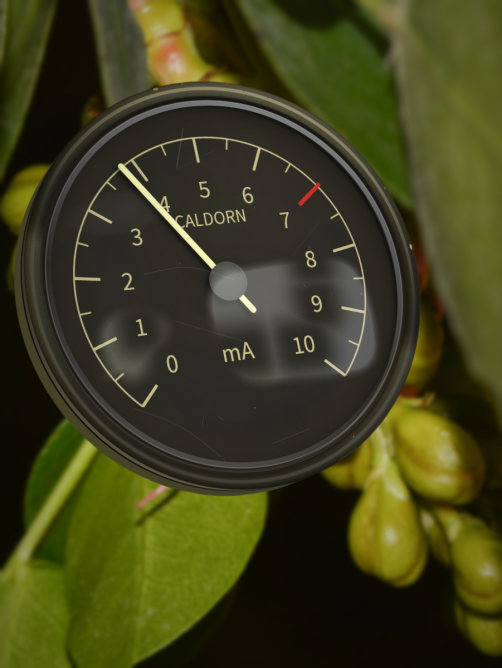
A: 3.75 mA
